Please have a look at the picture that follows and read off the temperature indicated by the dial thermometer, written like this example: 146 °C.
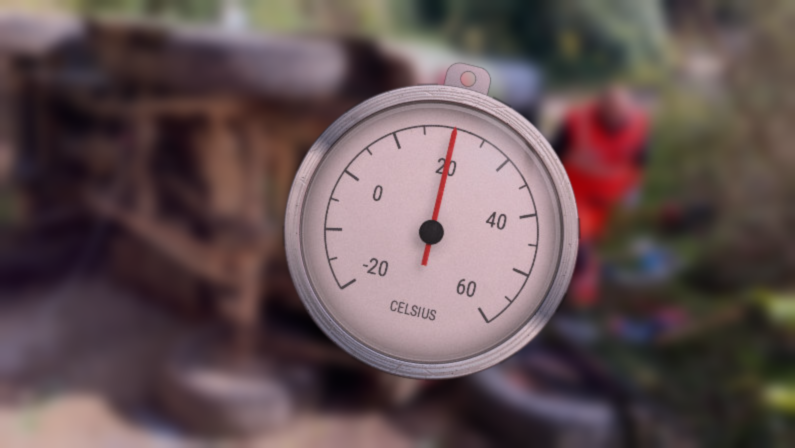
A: 20 °C
